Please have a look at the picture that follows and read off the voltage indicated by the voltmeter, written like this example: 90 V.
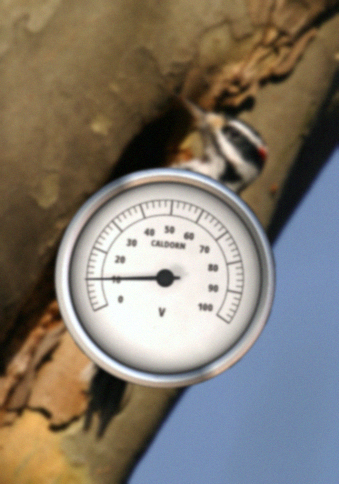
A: 10 V
